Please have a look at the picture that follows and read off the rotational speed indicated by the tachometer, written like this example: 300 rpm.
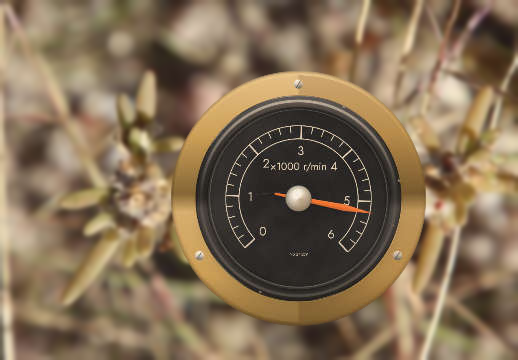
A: 5200 rpm
